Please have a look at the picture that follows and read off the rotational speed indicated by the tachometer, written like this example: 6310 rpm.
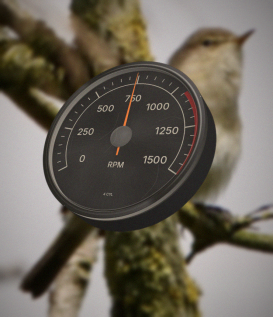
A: 750 rpm
